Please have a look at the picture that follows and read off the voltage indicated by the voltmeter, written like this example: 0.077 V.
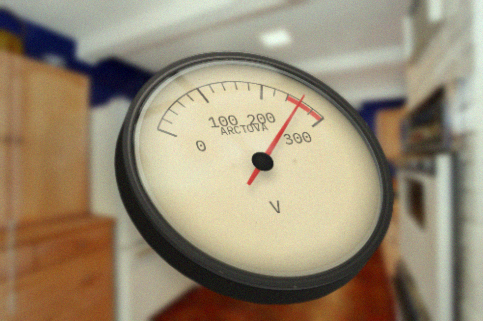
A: 260 V
